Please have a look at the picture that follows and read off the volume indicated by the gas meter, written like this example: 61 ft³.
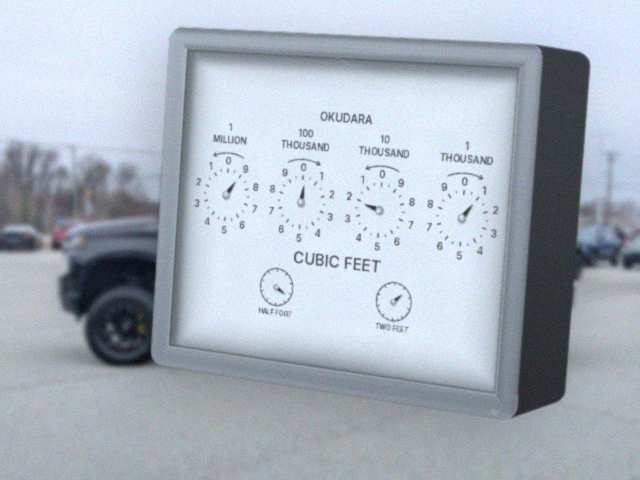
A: 902100 ft³
